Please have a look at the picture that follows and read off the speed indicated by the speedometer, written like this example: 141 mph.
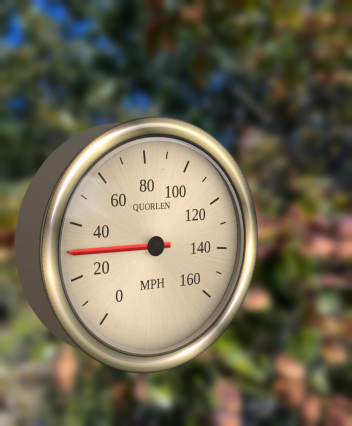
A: 30 mph
